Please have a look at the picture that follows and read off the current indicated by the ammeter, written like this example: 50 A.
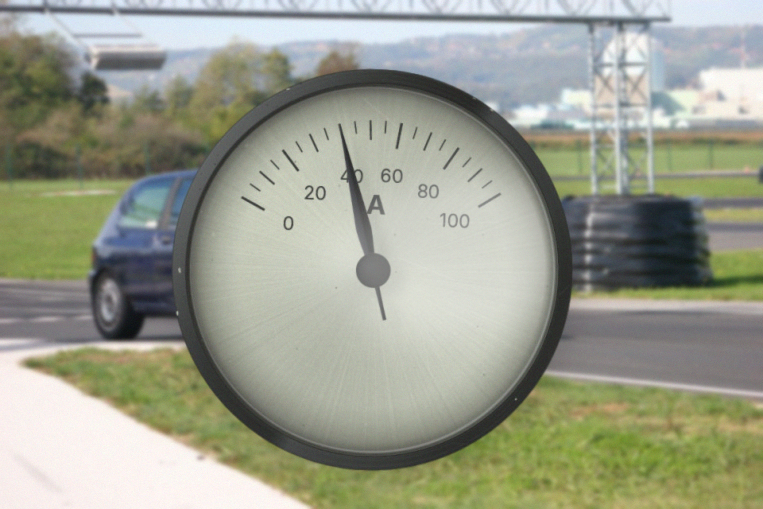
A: 40 A
